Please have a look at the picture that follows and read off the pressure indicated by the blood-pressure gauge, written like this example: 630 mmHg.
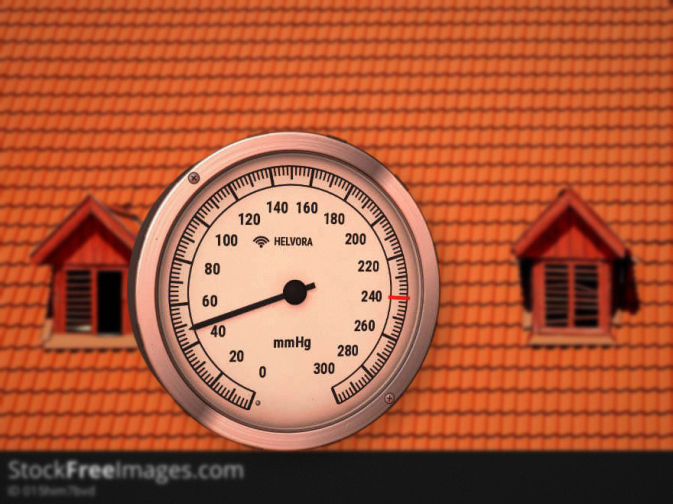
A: 48 mmHg
